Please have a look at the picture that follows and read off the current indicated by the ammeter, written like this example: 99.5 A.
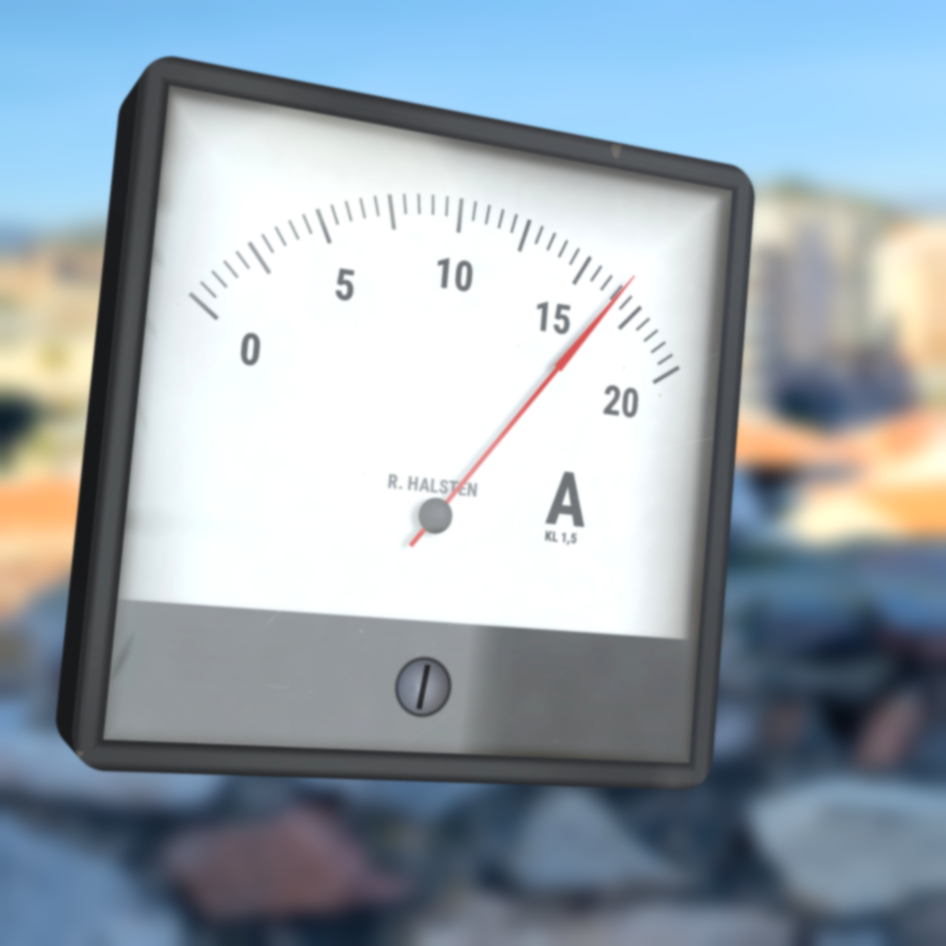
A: 16.5 A
